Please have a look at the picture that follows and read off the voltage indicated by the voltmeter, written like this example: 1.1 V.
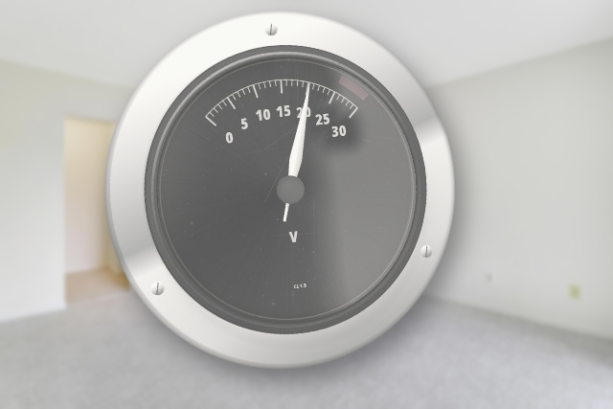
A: 20 V
